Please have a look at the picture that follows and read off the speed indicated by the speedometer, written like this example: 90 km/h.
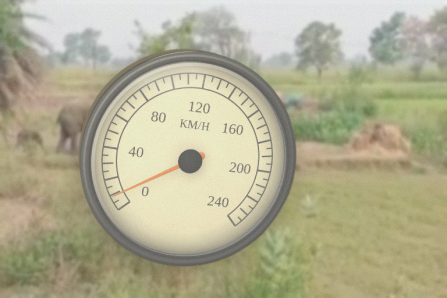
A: 10 km/h
